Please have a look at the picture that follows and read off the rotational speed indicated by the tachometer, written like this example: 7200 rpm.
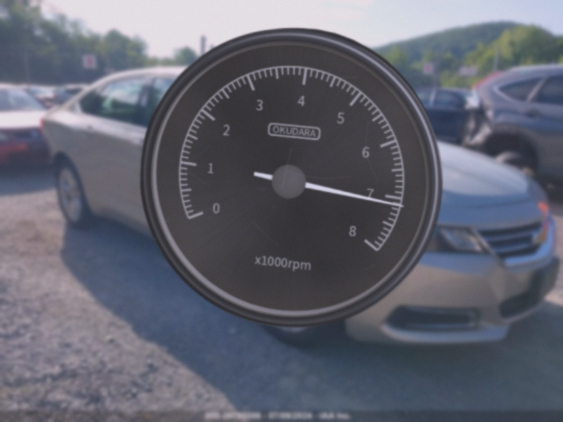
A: 7100 rpm
